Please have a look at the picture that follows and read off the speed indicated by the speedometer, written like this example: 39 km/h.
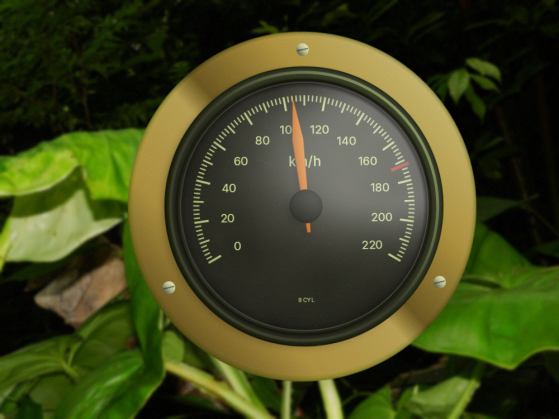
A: 104 km/h
